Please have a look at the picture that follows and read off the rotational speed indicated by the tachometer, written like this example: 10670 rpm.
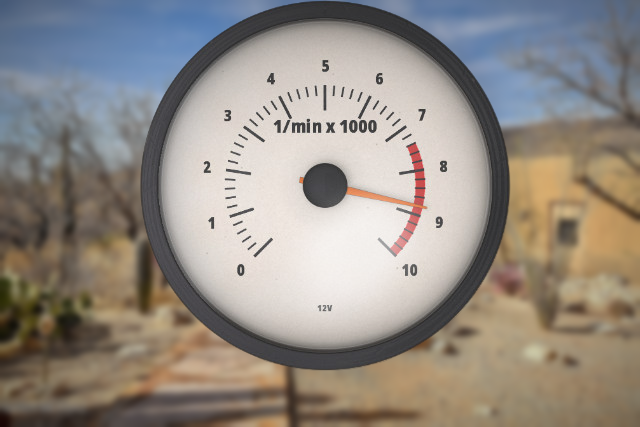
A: 8800 rpm
